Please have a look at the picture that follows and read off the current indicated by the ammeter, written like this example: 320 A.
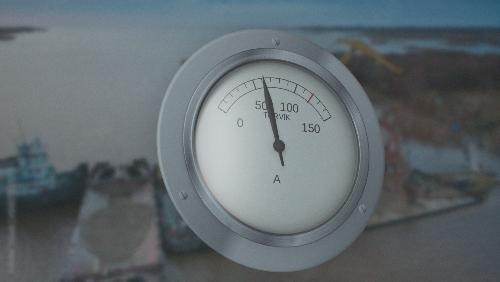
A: 60 A
